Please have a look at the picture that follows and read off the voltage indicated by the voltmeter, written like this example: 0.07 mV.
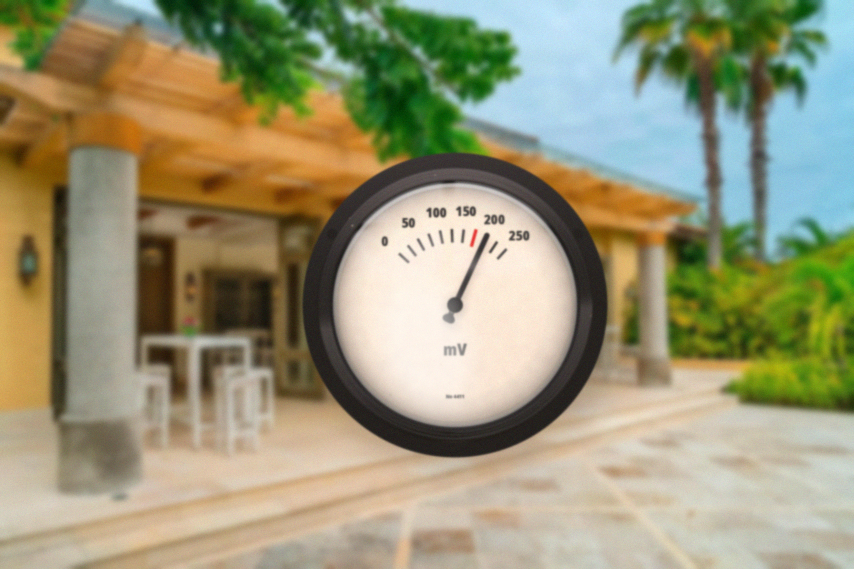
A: 200 mV
